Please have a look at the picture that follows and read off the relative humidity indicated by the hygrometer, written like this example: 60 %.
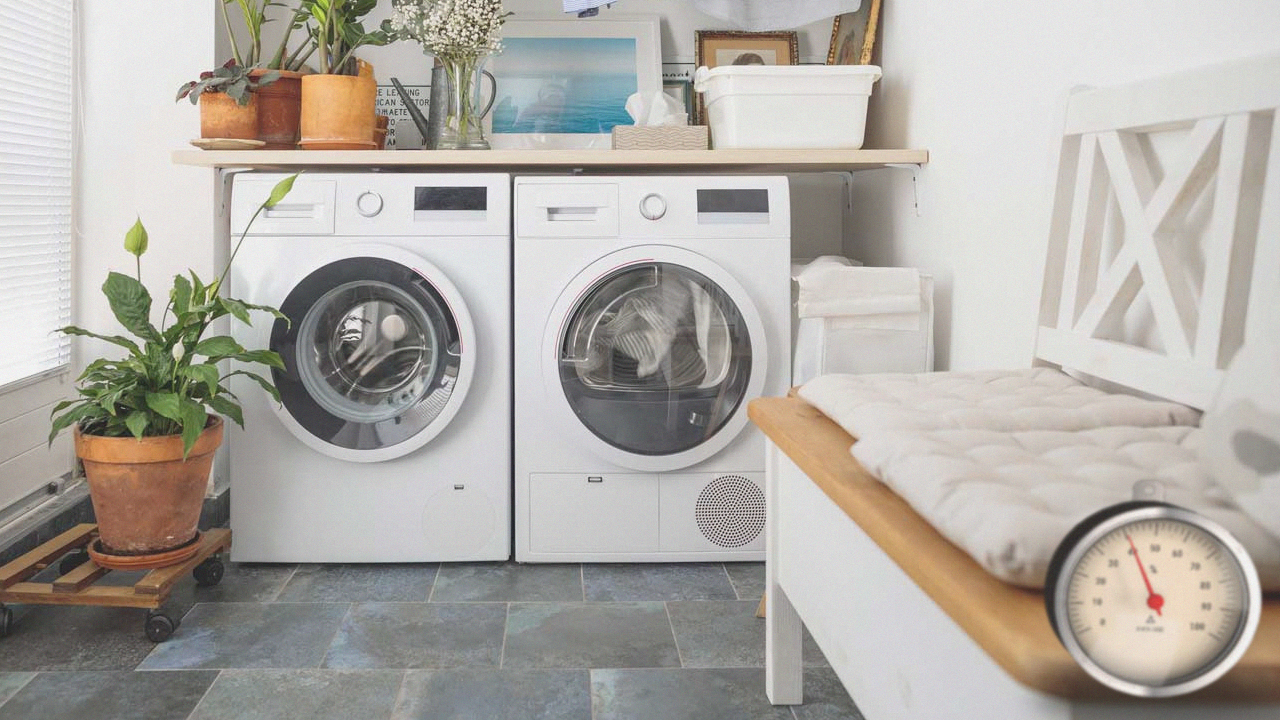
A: 40 %
